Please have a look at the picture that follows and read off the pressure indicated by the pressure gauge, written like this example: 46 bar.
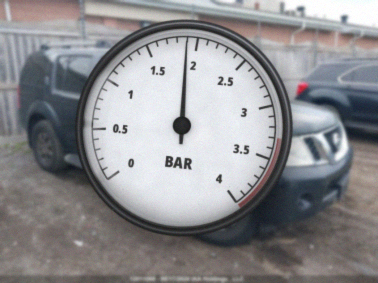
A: 1.9 bar
